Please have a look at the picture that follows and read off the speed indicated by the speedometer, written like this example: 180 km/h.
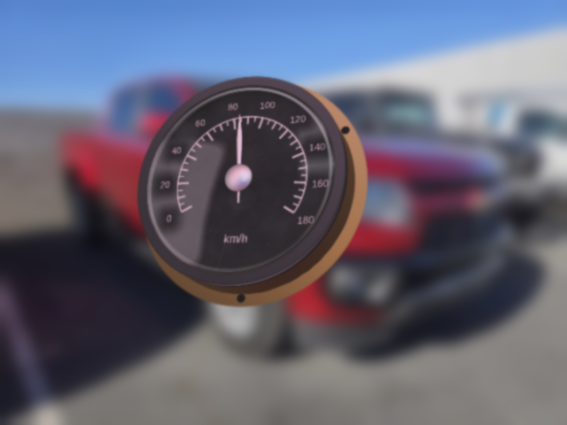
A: 85 km/h
